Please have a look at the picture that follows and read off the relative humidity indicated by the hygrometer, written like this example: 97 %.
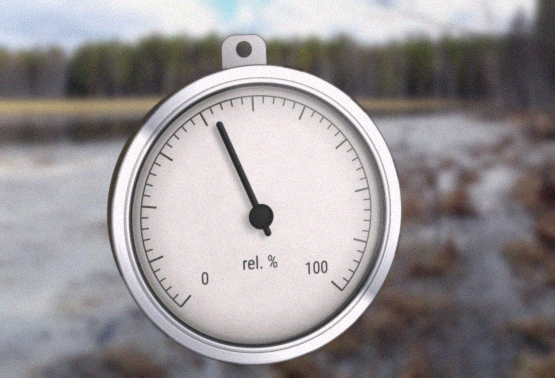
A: 42 %
